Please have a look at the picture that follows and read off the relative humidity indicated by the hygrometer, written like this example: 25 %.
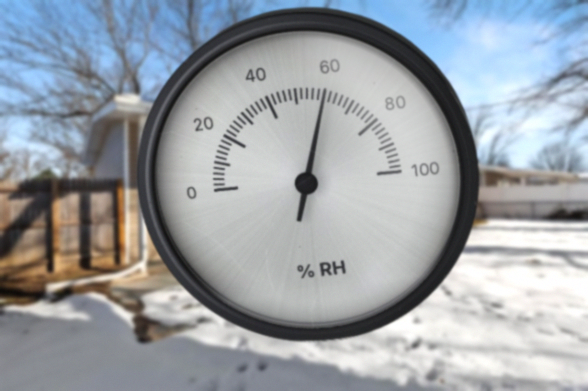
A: 60 %
